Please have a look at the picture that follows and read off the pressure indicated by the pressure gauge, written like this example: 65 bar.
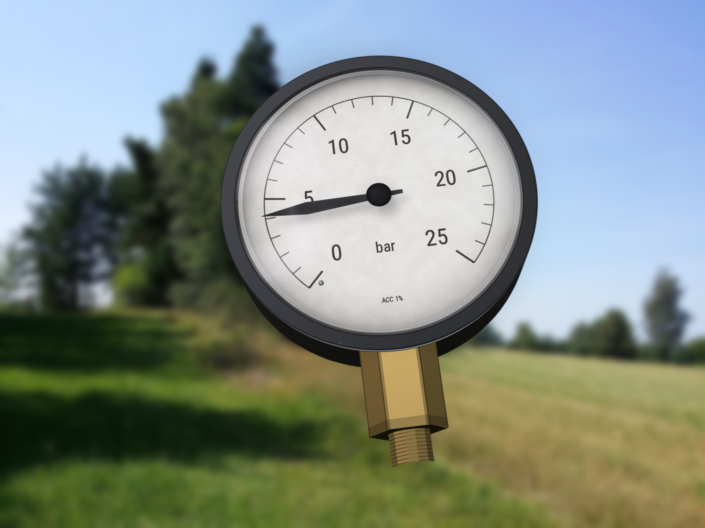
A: 4 bar
